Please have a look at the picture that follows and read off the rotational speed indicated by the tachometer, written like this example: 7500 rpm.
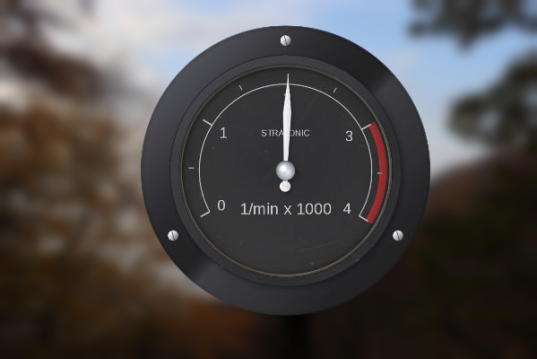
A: 2000 rpm
